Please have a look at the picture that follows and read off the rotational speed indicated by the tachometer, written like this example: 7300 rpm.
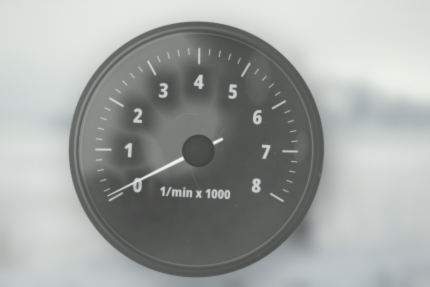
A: 100 rpm
